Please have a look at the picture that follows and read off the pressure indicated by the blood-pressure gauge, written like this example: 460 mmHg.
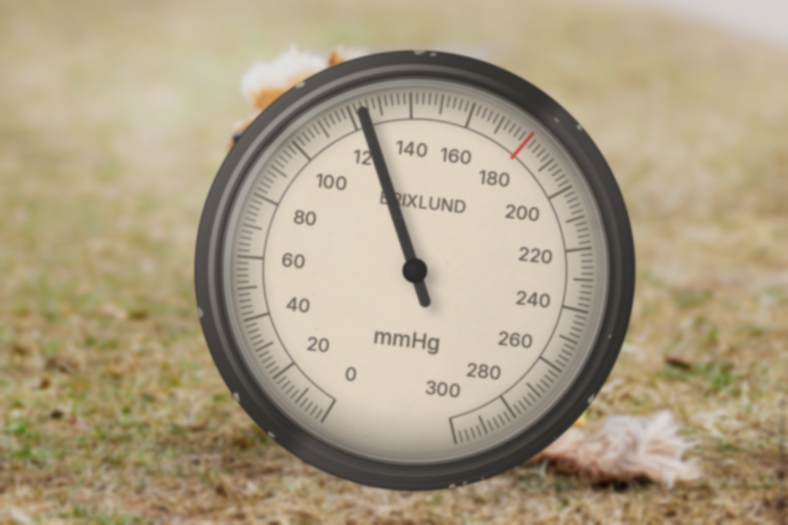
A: 124 mmHg
